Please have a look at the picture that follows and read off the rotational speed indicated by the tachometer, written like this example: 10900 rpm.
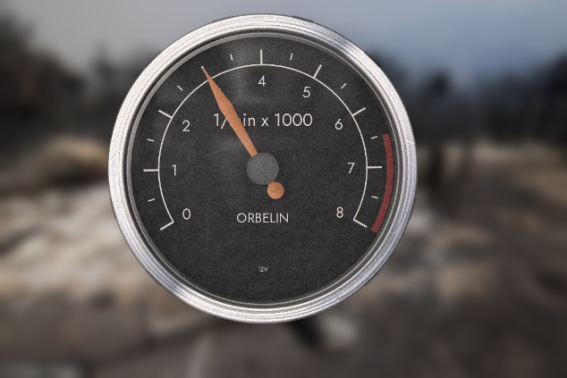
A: 3000 rpm
